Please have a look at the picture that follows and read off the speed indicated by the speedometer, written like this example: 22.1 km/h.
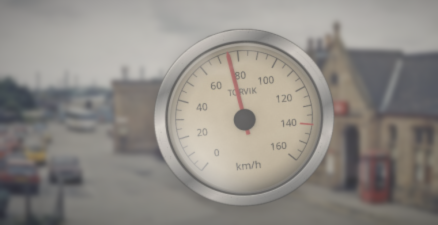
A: 75 km/h
